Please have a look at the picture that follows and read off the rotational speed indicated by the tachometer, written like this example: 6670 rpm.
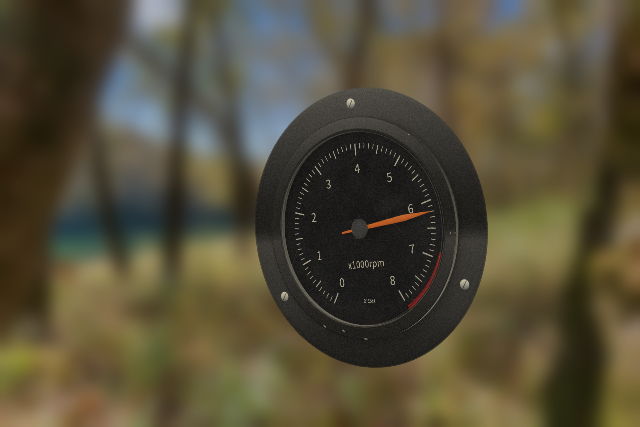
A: 6200 rpm
